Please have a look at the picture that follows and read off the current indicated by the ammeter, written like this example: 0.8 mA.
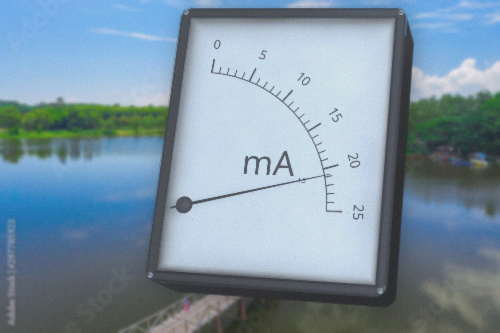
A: 21 mA
